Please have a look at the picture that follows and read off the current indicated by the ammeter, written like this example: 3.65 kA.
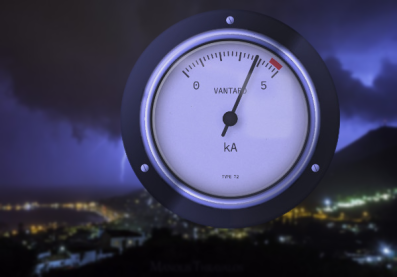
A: 3.8 kA
